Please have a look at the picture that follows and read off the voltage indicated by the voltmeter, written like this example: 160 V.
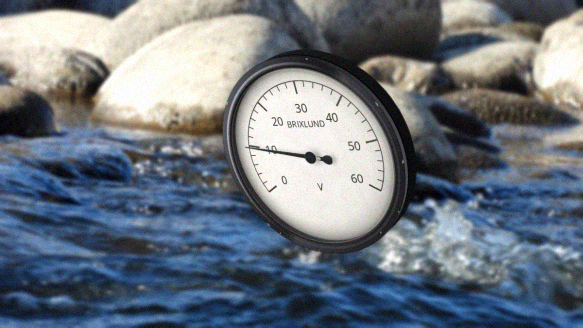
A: 10 V
